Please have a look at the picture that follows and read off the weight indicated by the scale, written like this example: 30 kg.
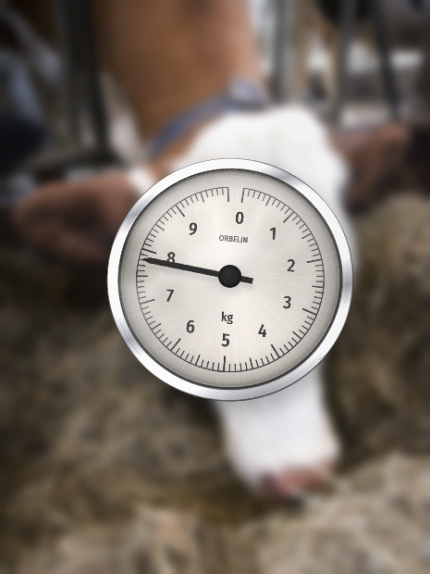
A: 7.8 kg
